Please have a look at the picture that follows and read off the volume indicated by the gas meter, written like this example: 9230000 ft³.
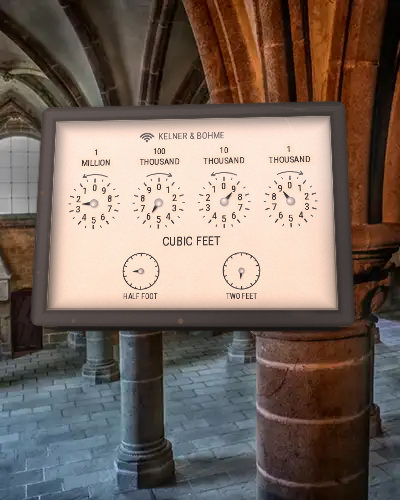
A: 258900 ft³
